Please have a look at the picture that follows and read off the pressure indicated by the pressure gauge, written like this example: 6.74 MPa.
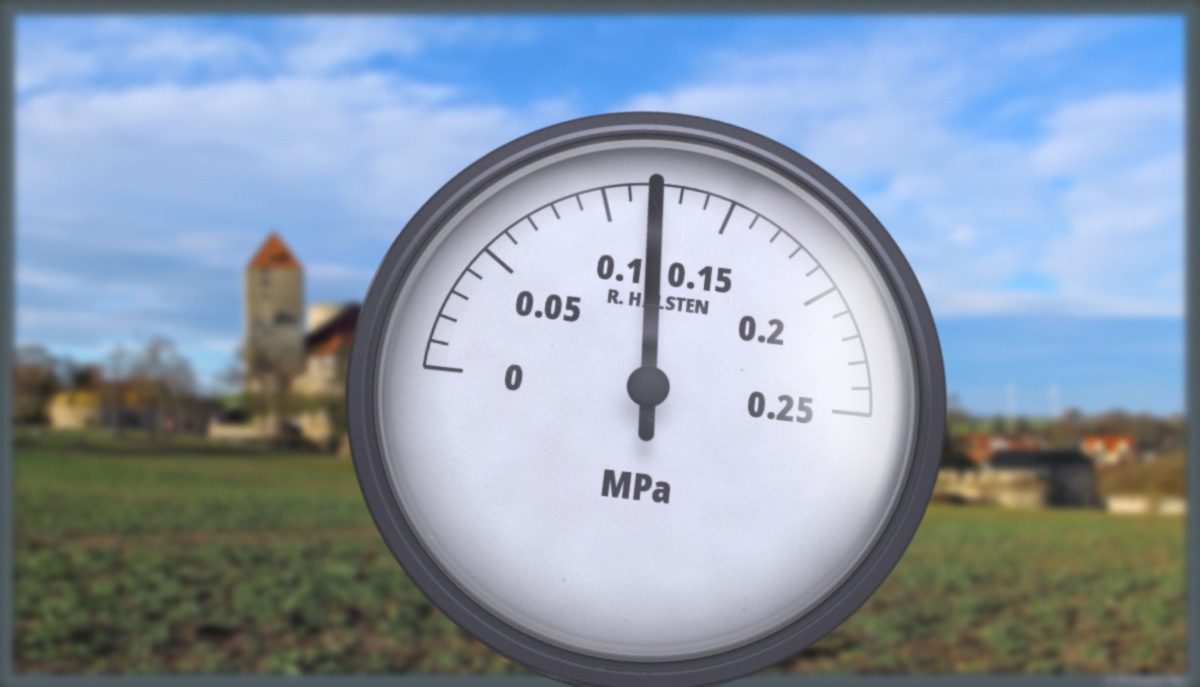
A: 0.12 MPa
